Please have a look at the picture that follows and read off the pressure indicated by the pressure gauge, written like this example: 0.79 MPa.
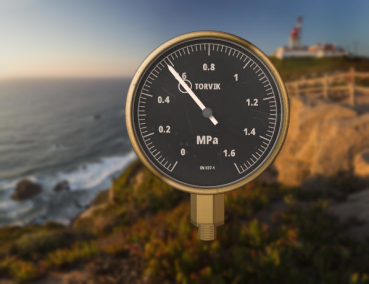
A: 0.58 MPa
